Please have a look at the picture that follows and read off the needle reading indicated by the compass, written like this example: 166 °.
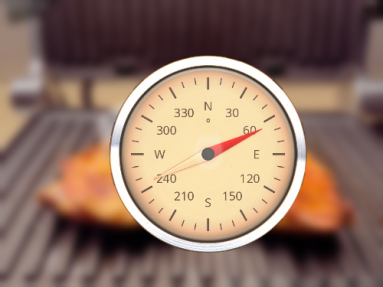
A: 65 °
